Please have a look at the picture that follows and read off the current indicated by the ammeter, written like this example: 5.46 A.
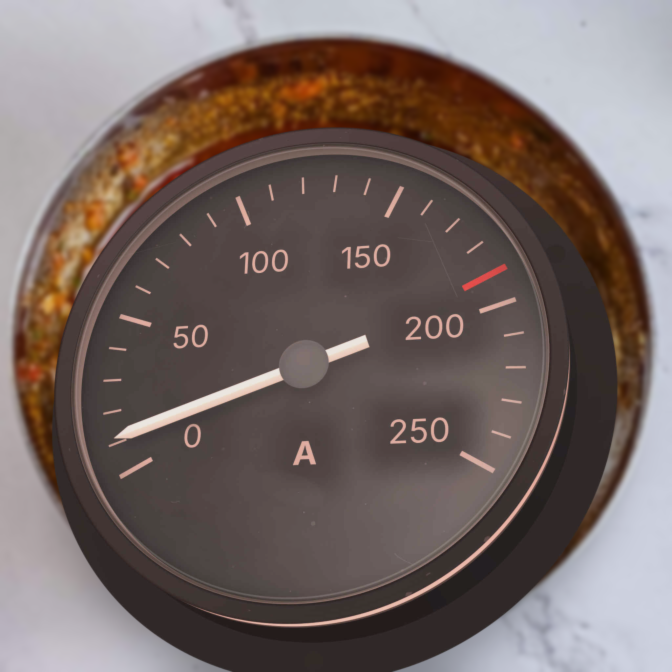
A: 10 A
